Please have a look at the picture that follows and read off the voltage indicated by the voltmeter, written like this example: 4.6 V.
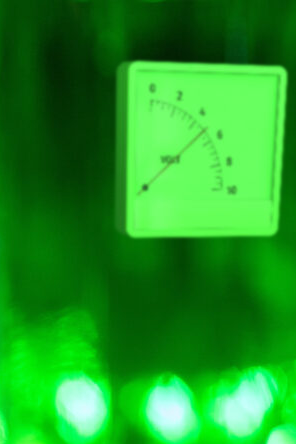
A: 5 V
